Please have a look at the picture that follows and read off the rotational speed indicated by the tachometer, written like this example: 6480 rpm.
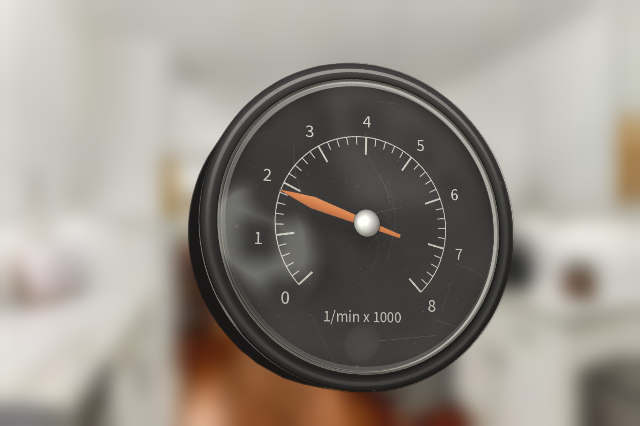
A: 1800 rpm
